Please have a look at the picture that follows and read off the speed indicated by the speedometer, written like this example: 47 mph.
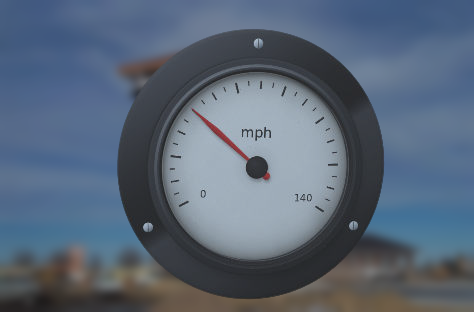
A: 40 mph
